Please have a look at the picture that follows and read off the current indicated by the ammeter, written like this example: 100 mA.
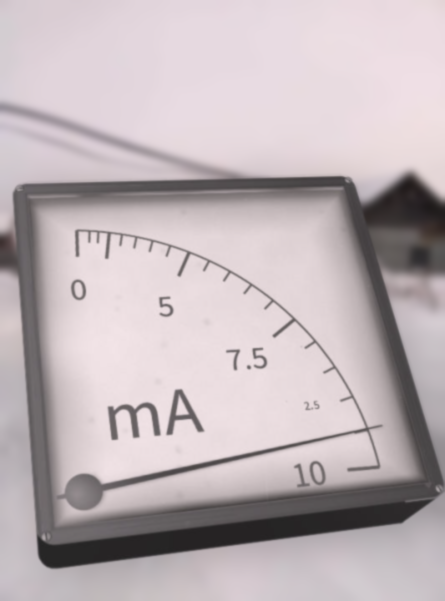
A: 9.5 mA
